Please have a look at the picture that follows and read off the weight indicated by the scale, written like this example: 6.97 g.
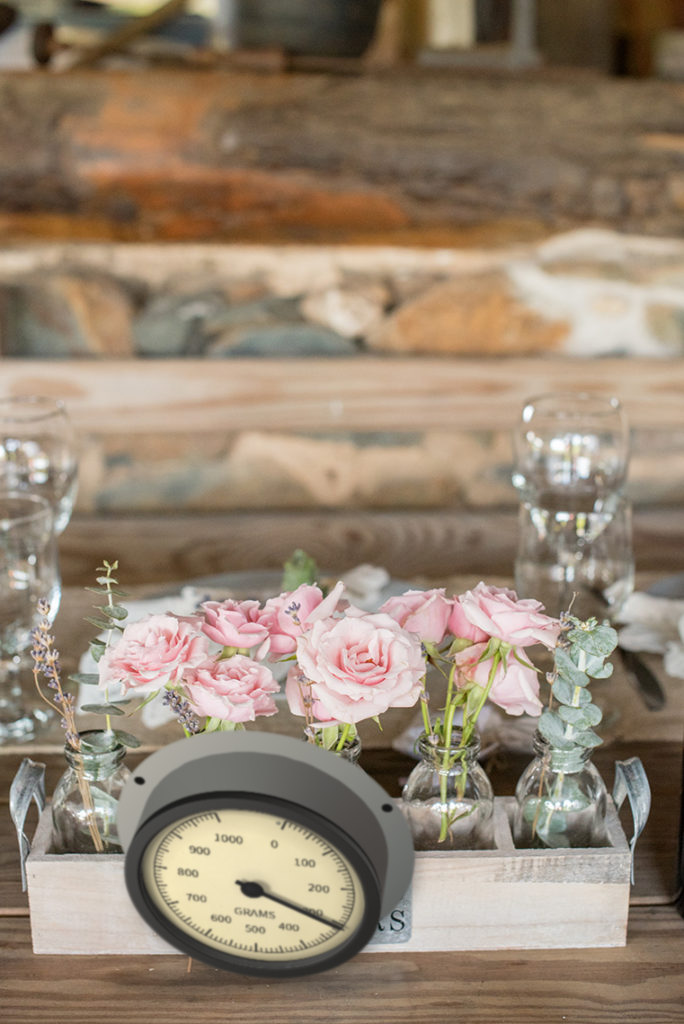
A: 300 g
